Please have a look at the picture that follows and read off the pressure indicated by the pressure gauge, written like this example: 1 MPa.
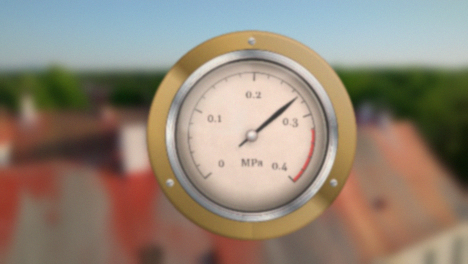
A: 0.27 MPa
